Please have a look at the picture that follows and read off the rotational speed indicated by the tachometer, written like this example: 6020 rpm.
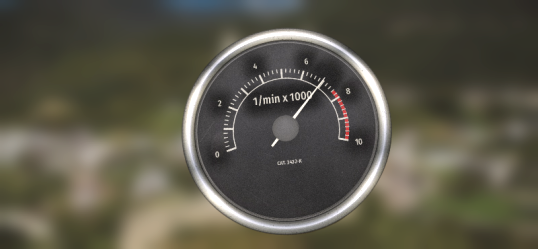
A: 7000 rpm
